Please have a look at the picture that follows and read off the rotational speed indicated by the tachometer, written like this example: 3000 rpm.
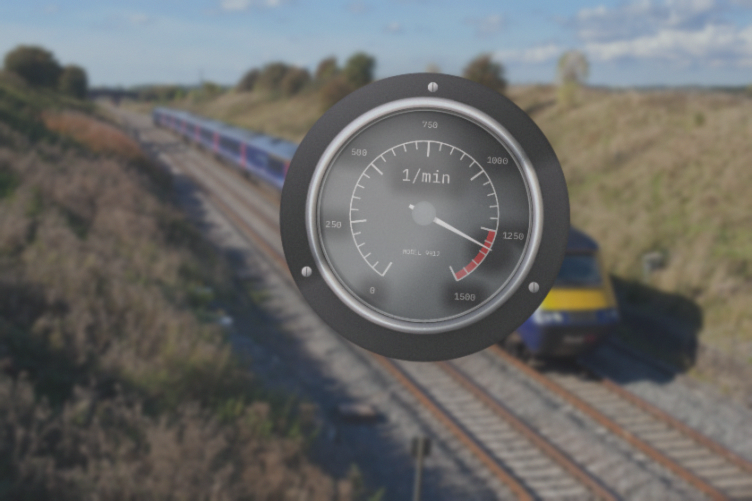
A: 1325 rpm
